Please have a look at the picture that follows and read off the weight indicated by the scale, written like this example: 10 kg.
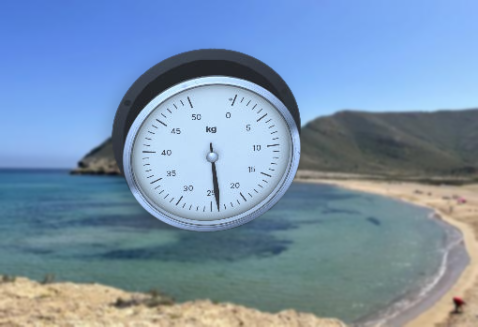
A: 24 kg
